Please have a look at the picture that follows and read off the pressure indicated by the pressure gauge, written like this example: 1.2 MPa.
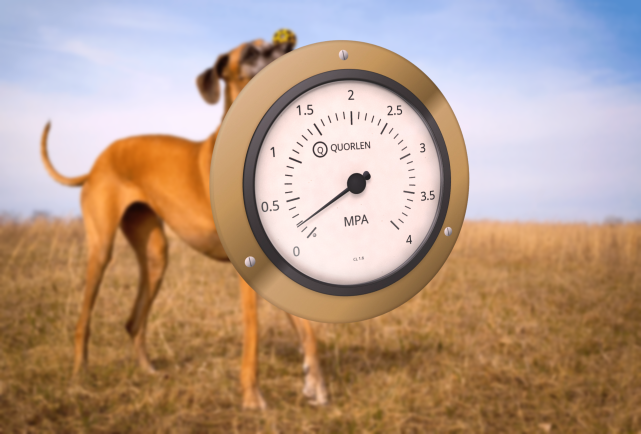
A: 0.2 MPa
